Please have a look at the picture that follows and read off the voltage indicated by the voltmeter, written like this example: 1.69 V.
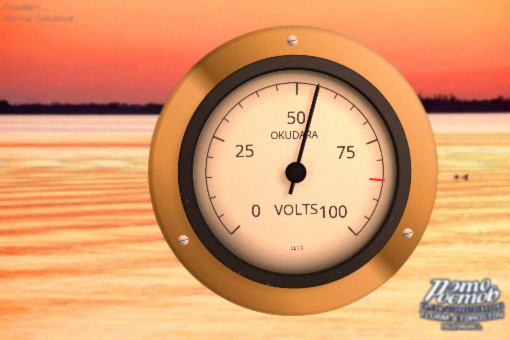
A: 55 V
